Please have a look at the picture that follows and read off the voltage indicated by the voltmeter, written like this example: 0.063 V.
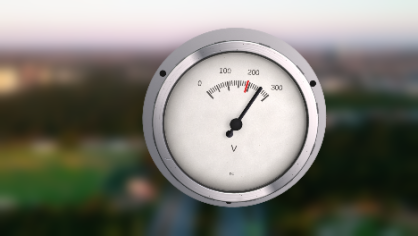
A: 250 V
